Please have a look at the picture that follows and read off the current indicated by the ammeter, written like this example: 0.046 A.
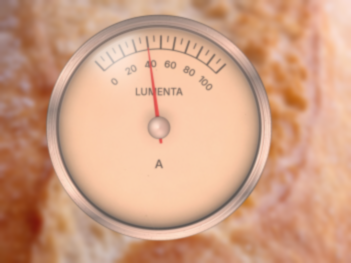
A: 40 A
